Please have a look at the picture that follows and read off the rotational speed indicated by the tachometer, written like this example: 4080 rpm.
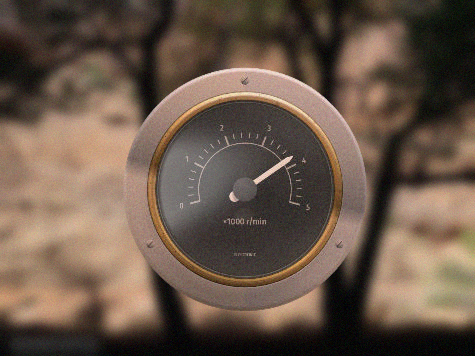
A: 3800 rpm
